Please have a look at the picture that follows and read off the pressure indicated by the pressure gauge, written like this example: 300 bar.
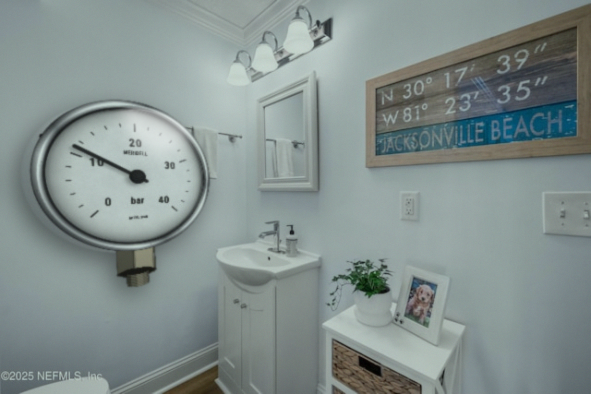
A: 11 bar
